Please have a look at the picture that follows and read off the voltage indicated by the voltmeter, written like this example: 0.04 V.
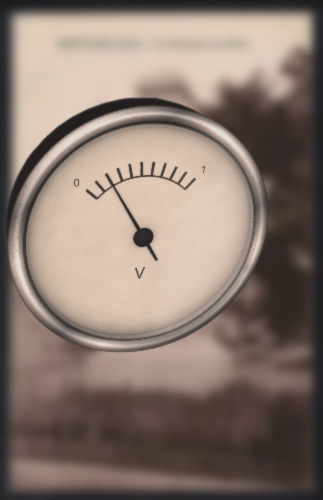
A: 0.2 V
